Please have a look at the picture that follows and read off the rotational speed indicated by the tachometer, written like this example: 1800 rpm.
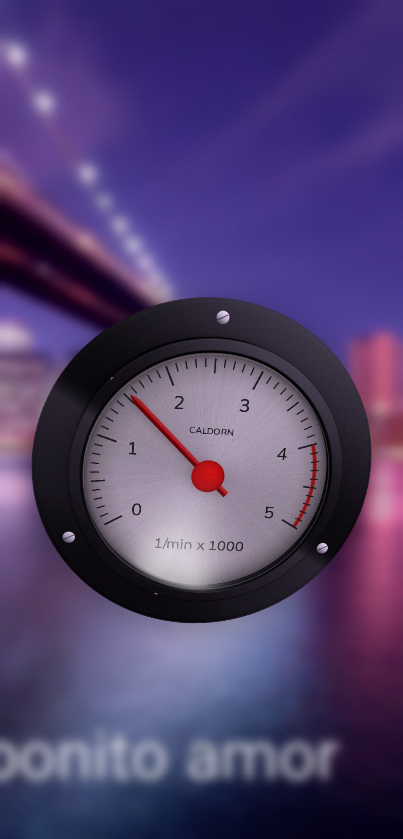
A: 1550 rpm
